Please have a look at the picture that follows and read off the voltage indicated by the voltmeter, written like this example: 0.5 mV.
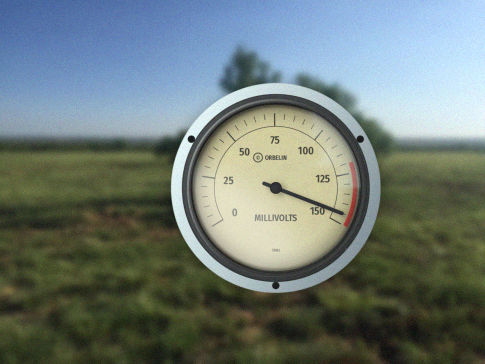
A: 145 mV
